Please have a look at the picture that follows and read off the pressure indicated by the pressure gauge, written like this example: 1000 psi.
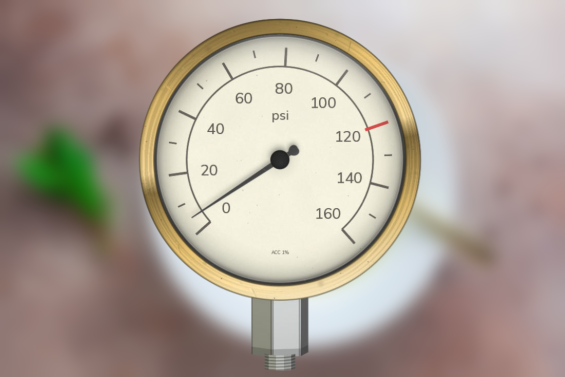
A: 5 psi
